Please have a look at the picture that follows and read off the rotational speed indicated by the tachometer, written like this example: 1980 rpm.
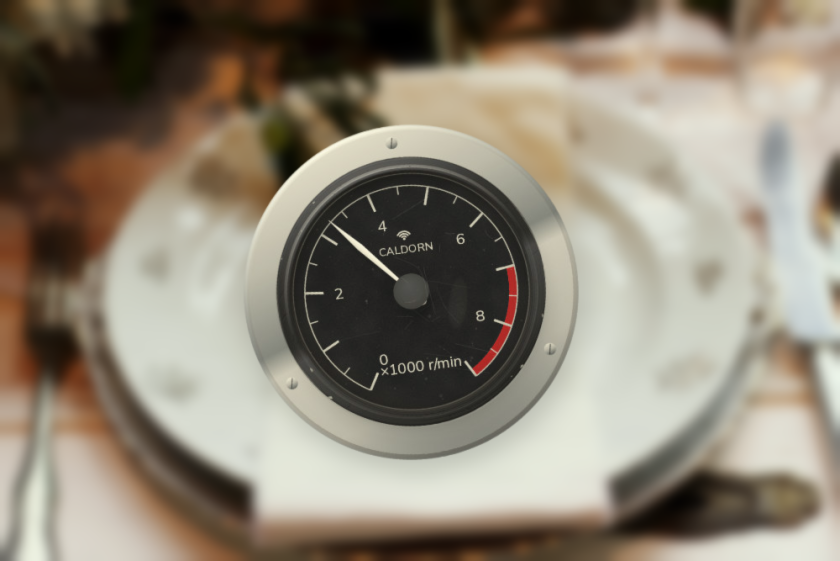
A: 3250 rpm
